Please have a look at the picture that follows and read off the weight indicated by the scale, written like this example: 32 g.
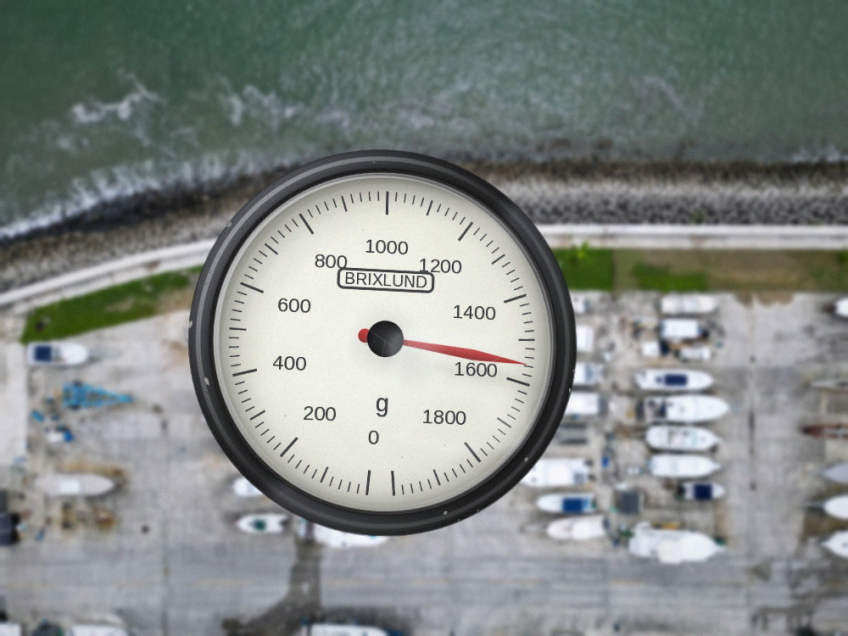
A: 1560 g
